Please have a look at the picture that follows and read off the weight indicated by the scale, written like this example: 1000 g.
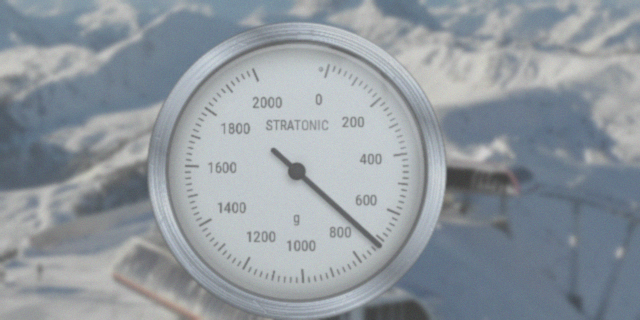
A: 720 g
